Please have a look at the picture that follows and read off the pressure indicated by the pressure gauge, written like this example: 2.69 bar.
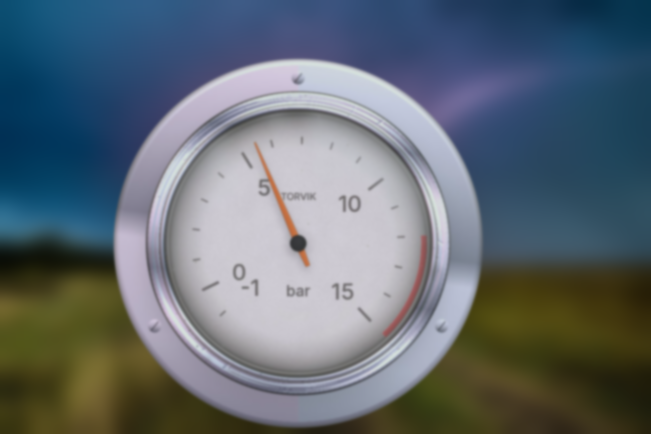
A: 5.5 bar
